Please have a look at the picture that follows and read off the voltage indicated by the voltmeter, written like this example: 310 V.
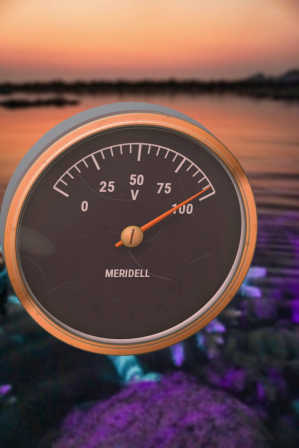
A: 95 V
